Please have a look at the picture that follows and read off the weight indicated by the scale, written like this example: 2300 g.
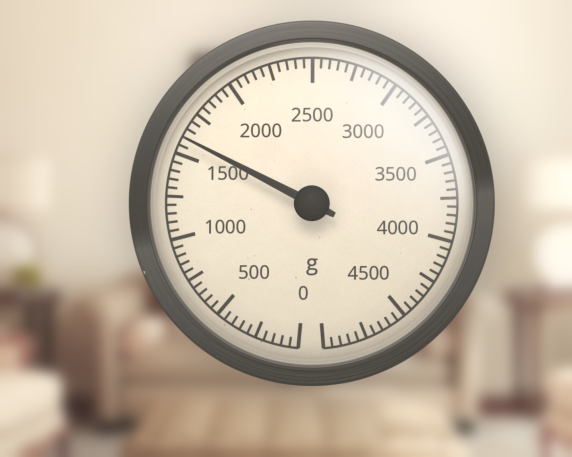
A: 1600 g
